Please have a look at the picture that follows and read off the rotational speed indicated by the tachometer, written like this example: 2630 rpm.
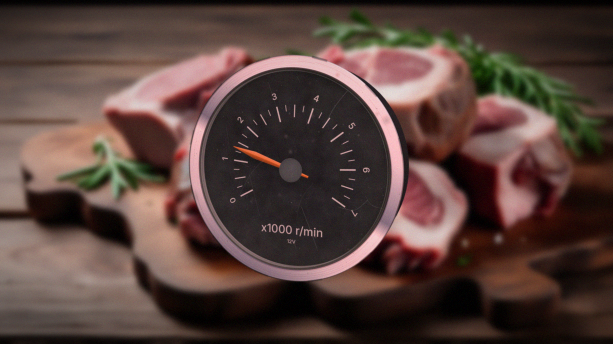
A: 1375 rpm
